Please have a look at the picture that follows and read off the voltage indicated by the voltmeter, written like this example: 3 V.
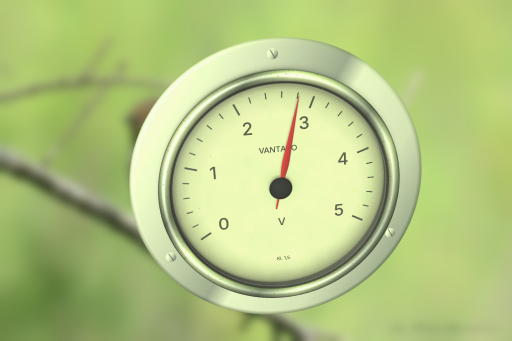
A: 2.8 V
